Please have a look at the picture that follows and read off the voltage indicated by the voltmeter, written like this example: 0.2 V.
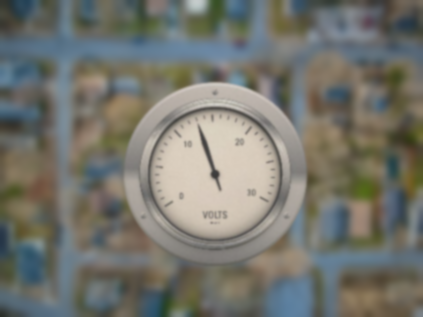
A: 13 V
